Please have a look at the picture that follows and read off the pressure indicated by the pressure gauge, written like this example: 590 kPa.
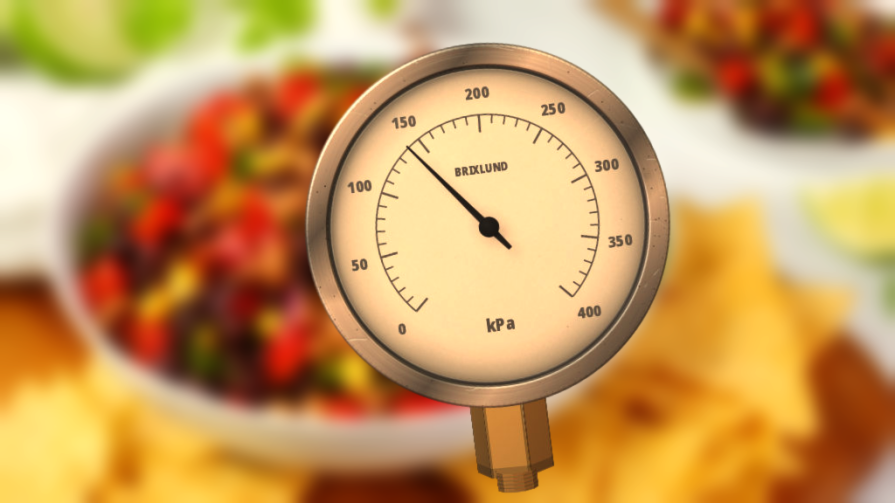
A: 140 kPa
